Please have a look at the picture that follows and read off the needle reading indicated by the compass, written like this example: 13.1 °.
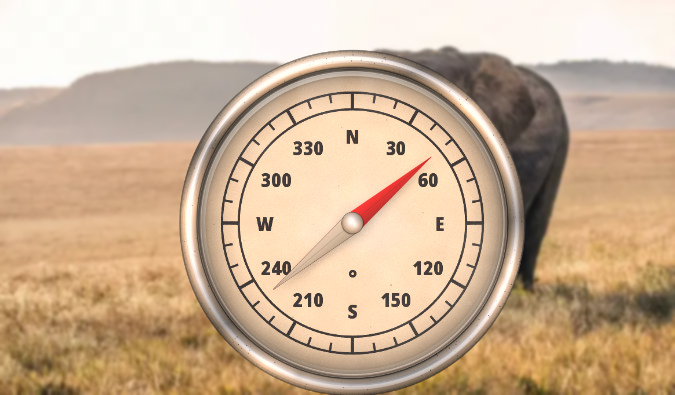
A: 50 °
